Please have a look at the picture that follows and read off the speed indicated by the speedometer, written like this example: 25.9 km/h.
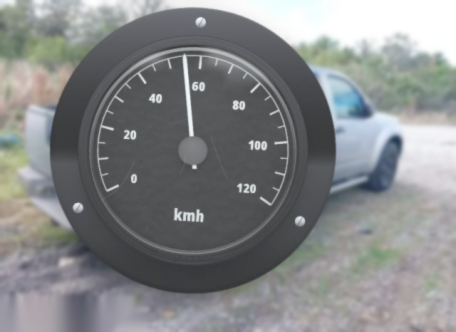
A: 55 km/h
